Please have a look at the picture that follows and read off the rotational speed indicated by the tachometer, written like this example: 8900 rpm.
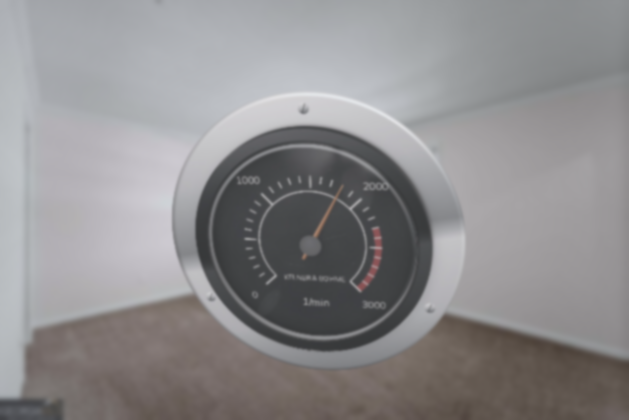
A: 1800 rpm
